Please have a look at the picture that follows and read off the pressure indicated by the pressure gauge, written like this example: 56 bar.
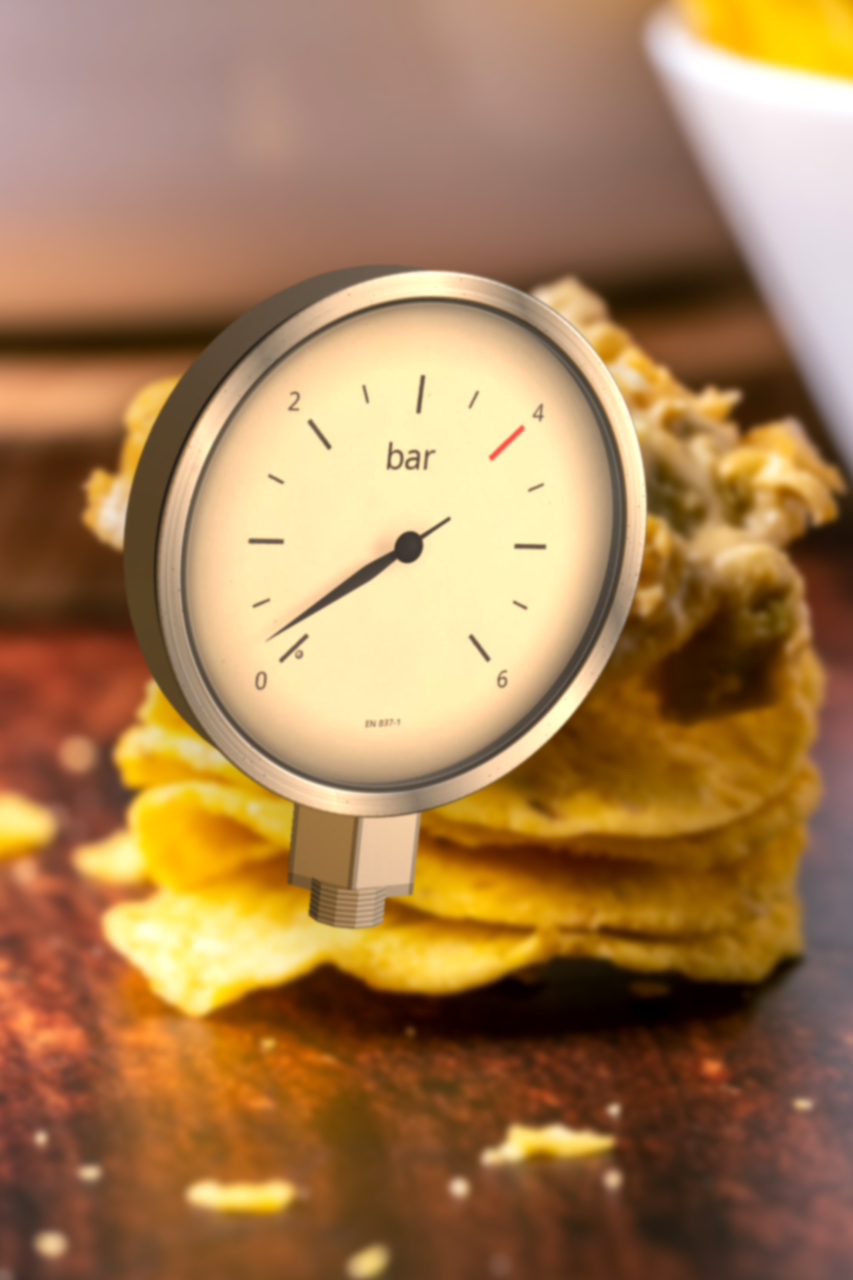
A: 0.25 bar
